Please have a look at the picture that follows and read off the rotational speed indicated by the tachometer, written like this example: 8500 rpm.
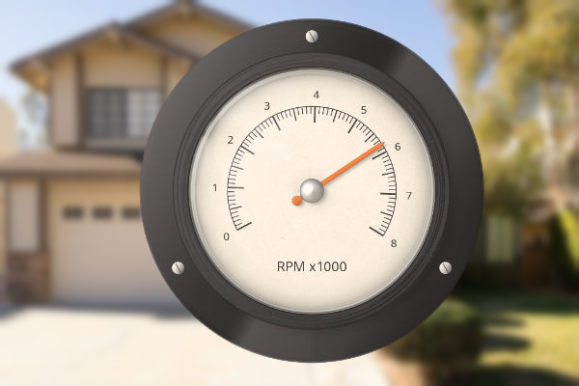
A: 5800 rpm
